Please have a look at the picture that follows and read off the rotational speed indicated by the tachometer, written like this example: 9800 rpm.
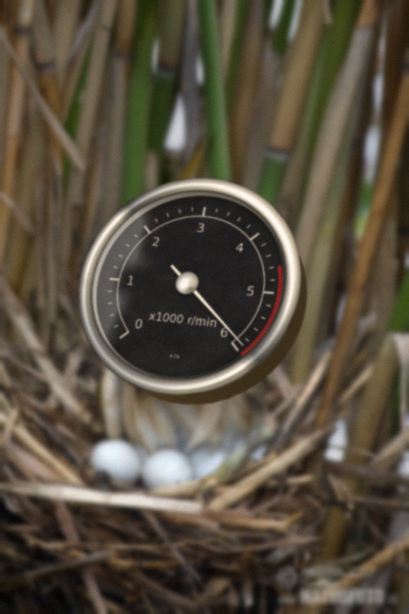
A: 5900 rpm
